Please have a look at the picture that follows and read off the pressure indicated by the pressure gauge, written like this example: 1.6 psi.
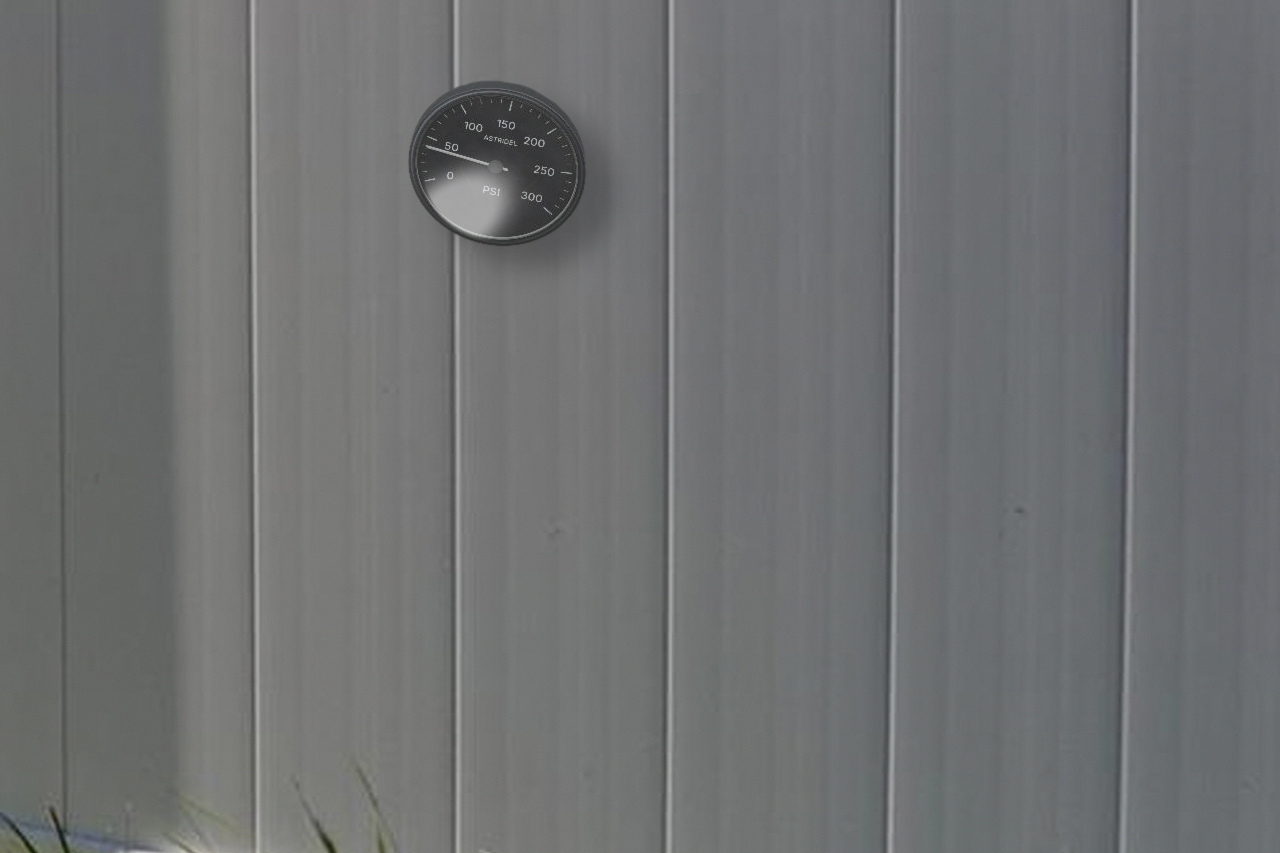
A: 40 psi
